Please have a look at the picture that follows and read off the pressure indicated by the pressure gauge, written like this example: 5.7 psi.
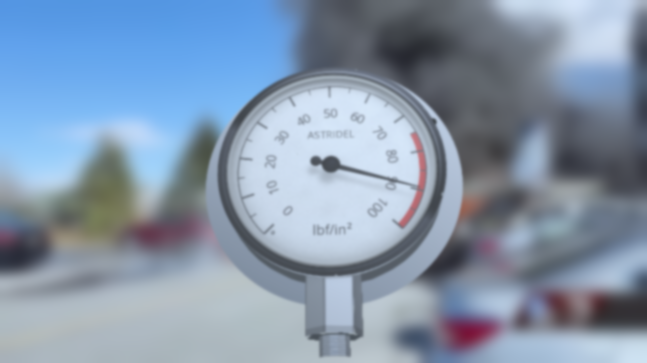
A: 90 psi
